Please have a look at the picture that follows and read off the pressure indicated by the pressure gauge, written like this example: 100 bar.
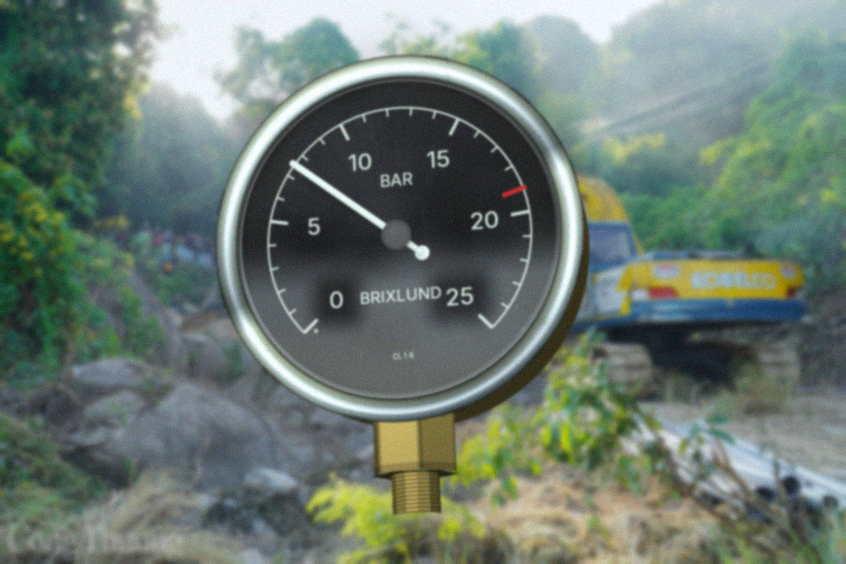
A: 7.5 bar
